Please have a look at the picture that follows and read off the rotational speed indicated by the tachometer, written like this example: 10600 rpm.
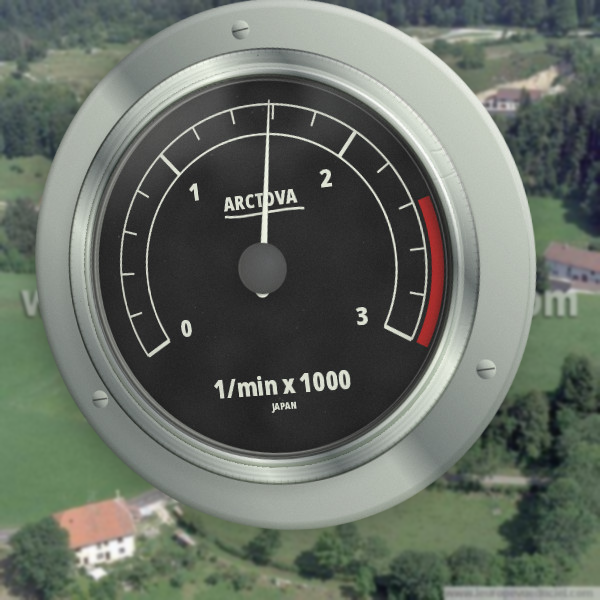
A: 1600 rpm
